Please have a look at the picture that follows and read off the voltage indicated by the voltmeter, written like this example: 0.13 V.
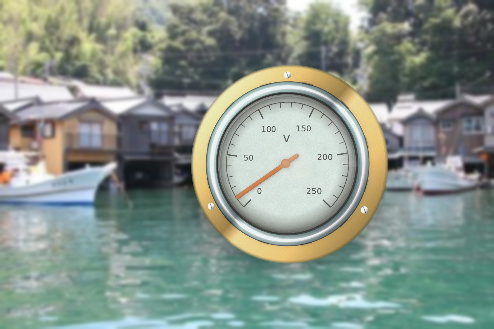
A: 10 V
